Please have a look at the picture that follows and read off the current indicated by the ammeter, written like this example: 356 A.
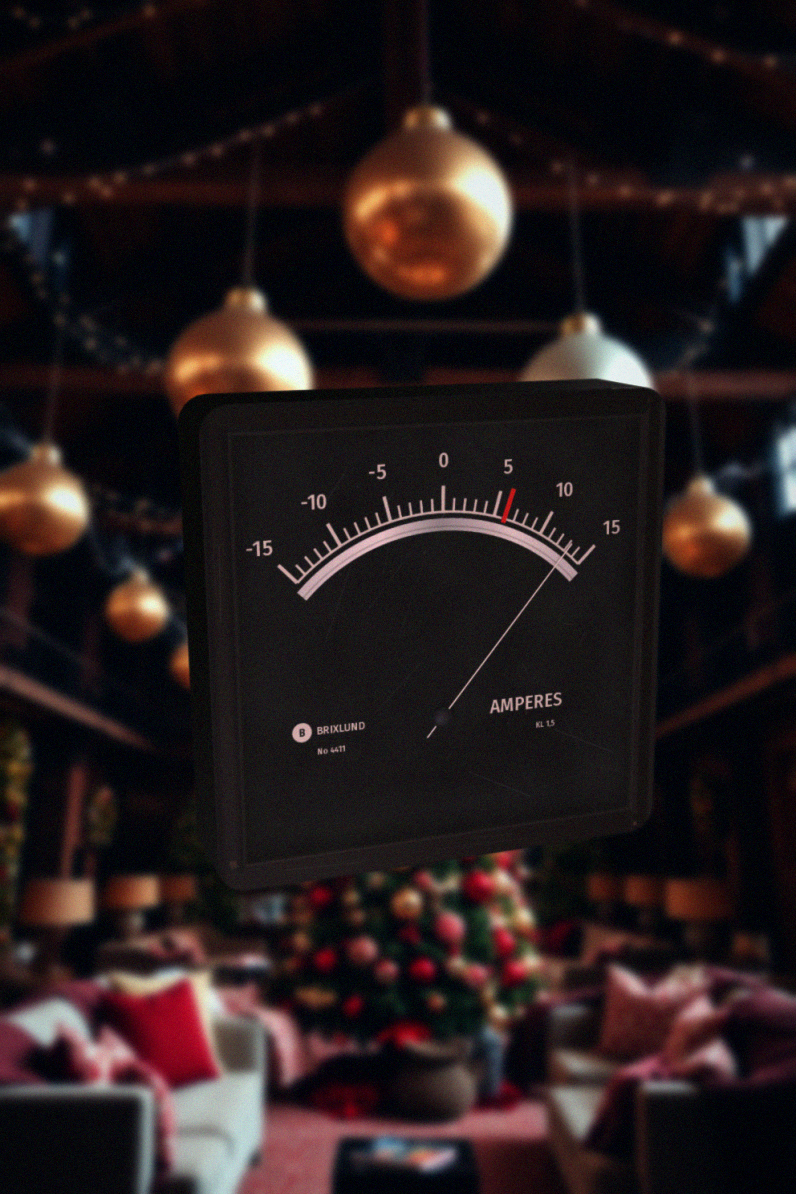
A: 13 A
